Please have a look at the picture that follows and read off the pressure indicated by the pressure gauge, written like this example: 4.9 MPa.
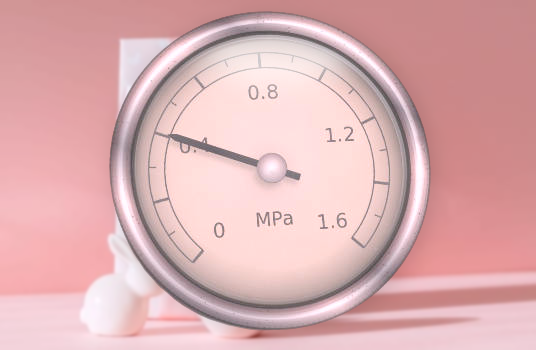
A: 0.4 MPa
